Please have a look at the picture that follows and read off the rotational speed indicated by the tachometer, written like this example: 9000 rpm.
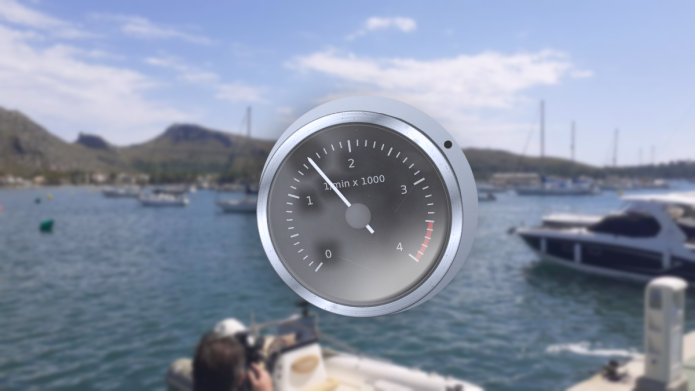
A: 1500 rpm
